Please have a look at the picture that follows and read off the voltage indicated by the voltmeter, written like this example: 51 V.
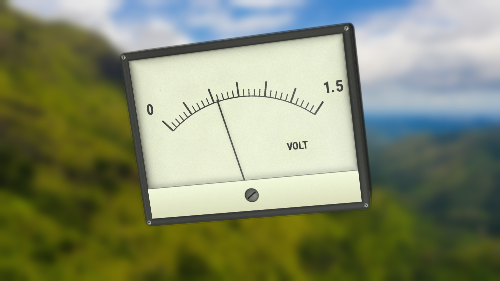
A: 0.55 V
